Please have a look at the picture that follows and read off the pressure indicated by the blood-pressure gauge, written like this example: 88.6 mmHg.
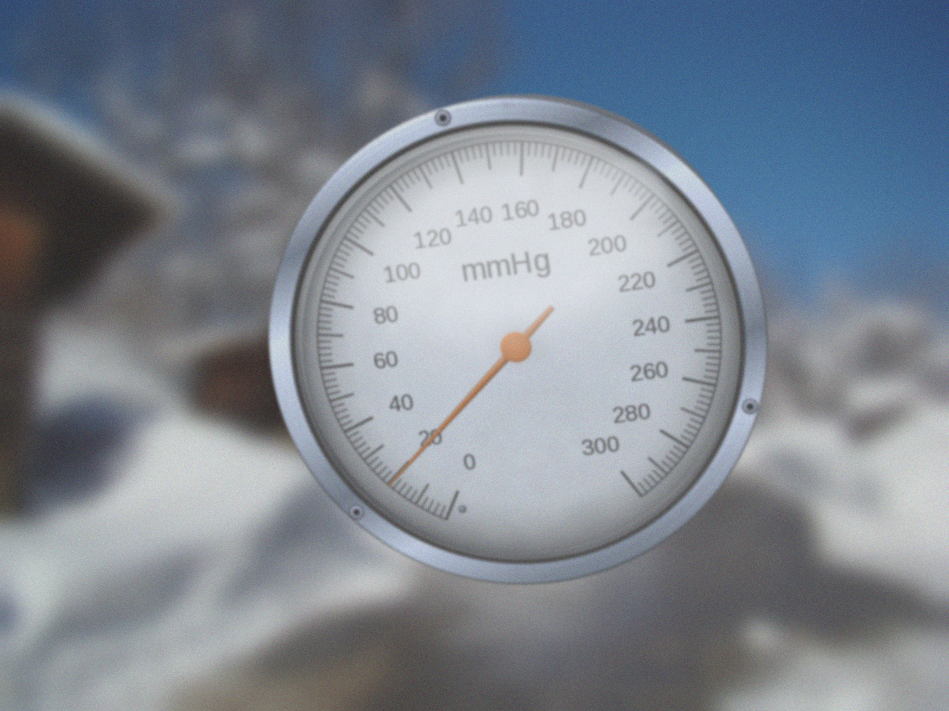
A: 20 mmHg
